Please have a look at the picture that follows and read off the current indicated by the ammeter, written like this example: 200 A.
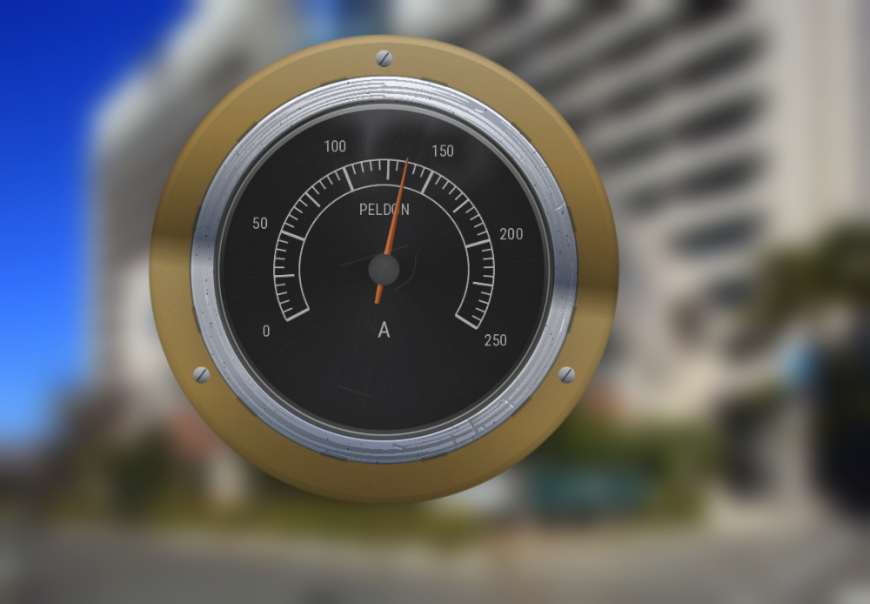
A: 135 A
